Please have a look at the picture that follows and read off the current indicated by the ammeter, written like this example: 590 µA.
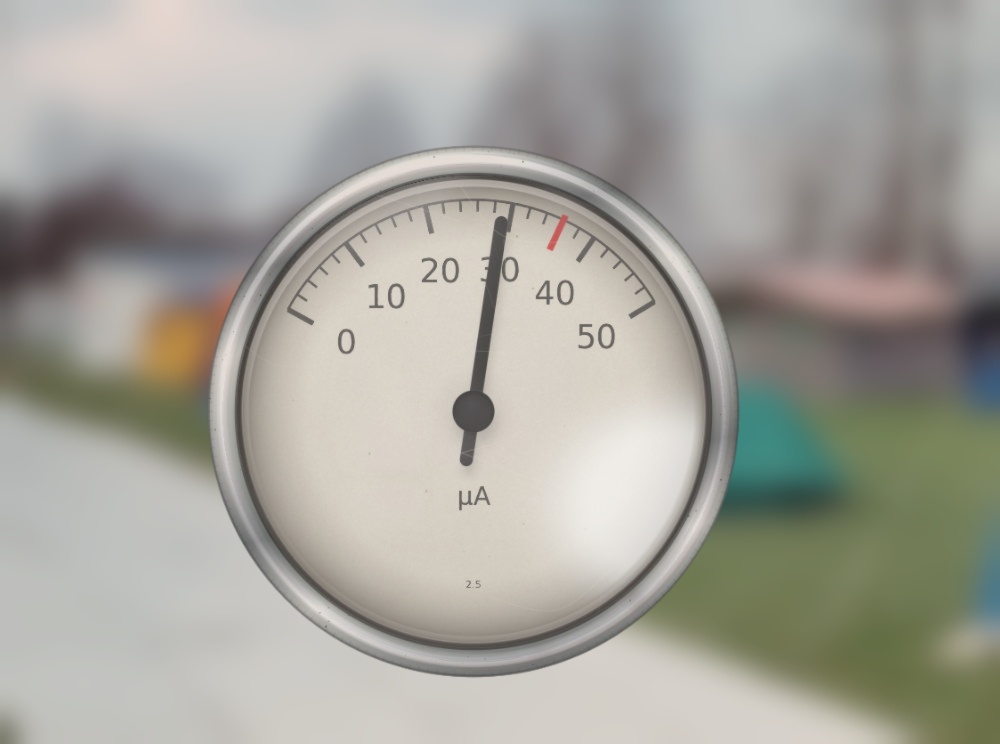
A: 29 µA
